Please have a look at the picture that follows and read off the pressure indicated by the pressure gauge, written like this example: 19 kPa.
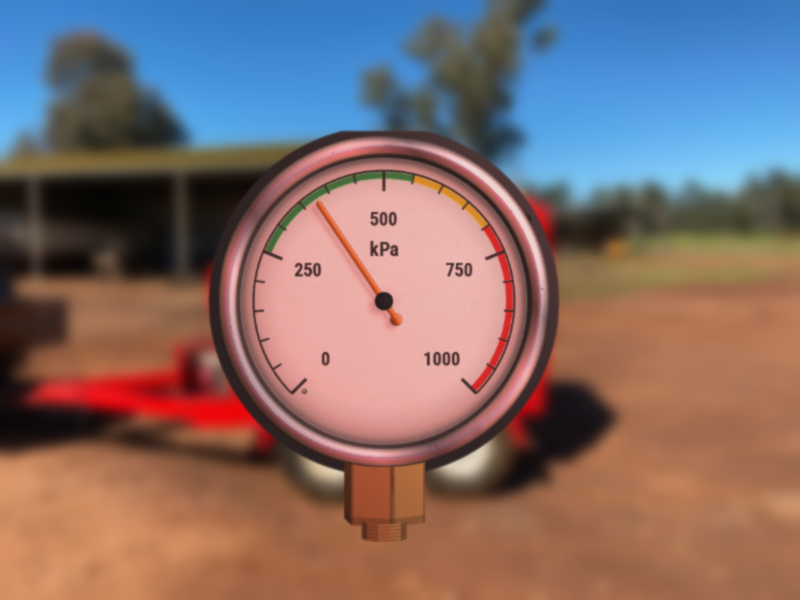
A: 375 kPa
